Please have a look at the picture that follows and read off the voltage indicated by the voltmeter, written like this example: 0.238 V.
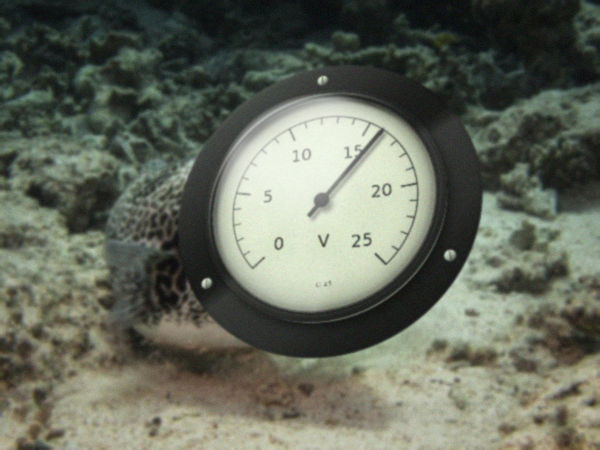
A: 16 V
